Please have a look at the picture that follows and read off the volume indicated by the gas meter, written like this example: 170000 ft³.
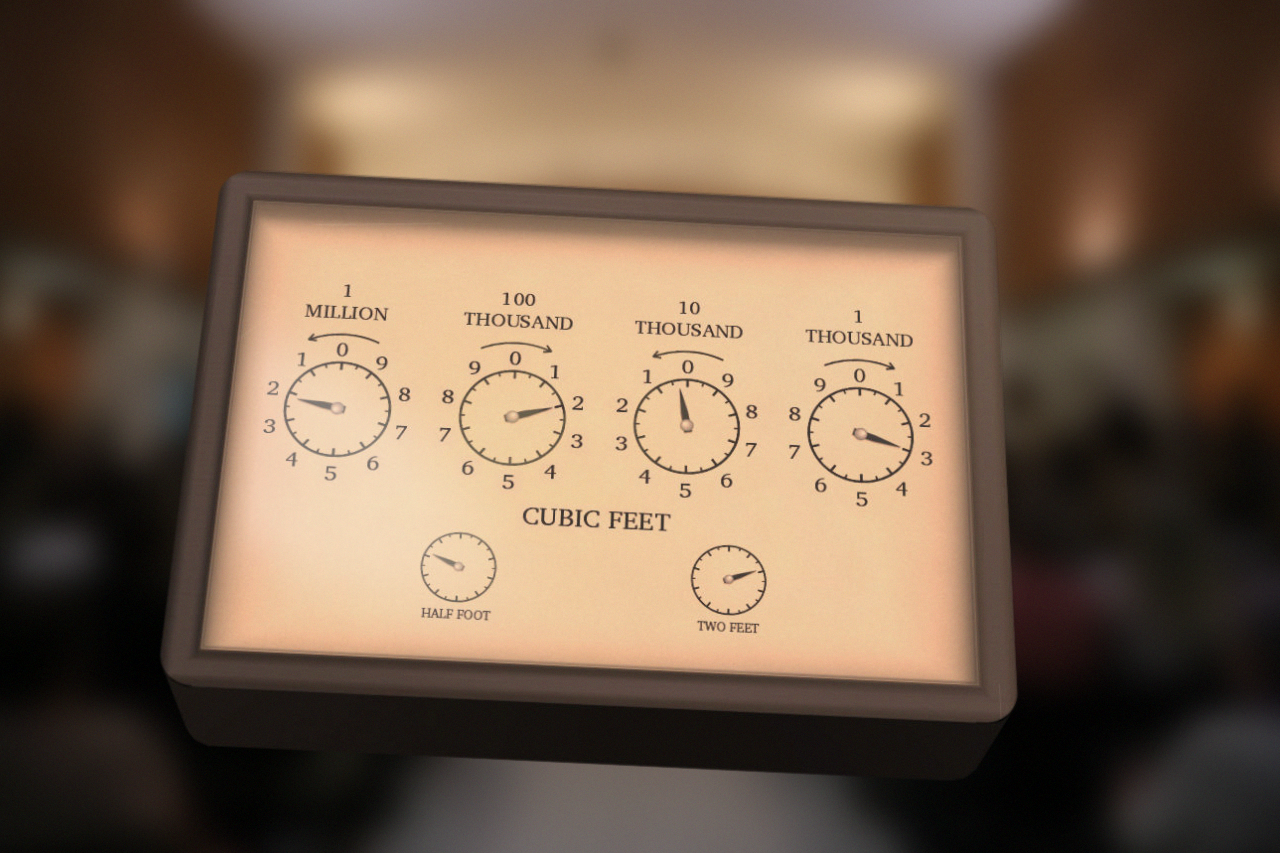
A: 220300 ft³
